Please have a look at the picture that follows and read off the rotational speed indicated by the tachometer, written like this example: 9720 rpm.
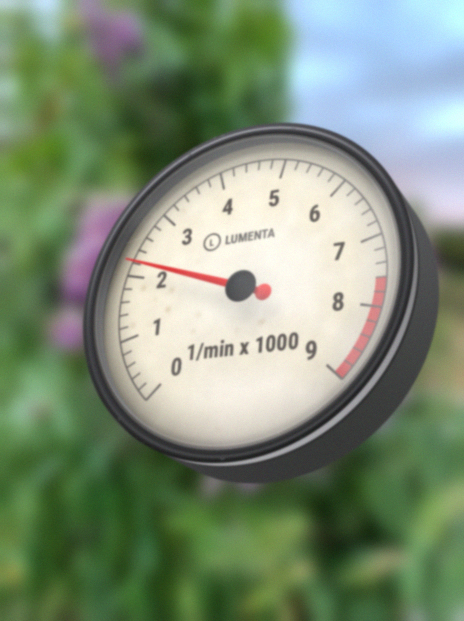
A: 2200 rpm
